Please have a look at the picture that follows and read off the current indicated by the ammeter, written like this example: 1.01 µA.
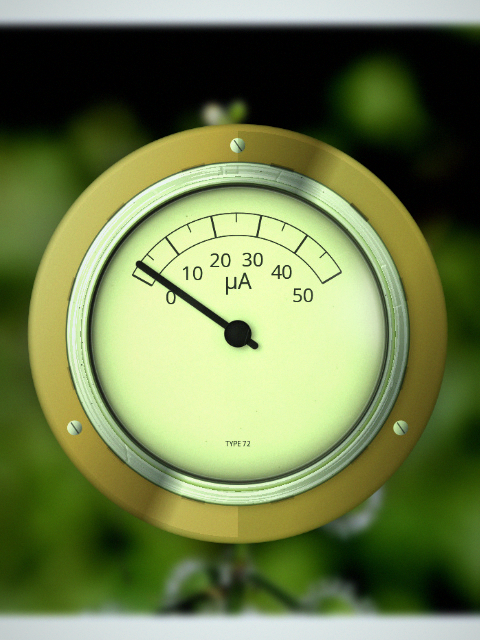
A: 2.5 µA
